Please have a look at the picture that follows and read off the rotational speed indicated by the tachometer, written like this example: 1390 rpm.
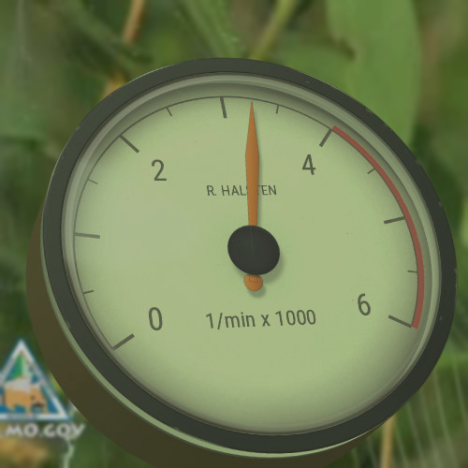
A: 3250 rpm
